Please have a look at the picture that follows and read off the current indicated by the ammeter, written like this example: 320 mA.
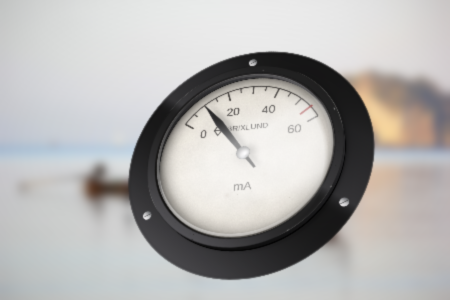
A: 10 mA
